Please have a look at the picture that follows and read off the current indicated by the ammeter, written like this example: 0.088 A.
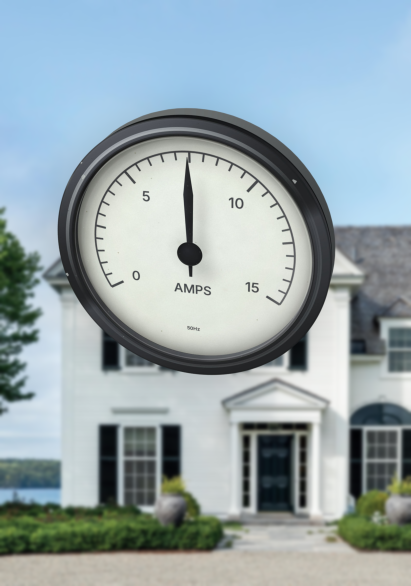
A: 7.5 A
